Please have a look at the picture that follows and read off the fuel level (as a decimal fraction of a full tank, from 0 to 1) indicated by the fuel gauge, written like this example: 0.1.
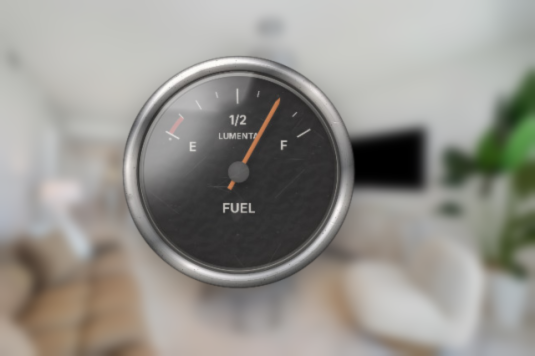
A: 0.75
